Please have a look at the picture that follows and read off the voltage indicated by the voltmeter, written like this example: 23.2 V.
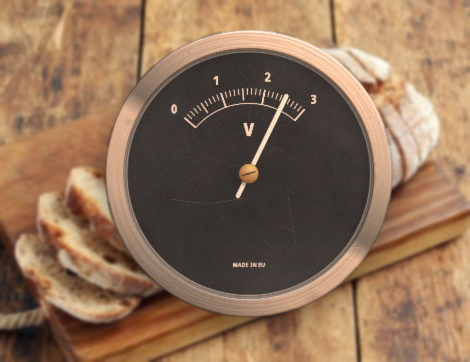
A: 2.5 V
